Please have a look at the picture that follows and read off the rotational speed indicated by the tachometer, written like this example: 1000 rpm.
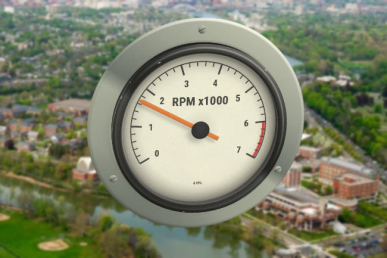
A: 1700 rpm
